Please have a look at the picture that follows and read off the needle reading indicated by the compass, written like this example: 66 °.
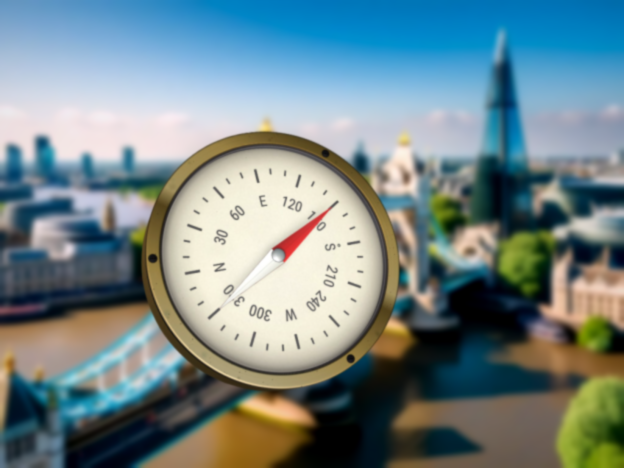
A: 150 °
